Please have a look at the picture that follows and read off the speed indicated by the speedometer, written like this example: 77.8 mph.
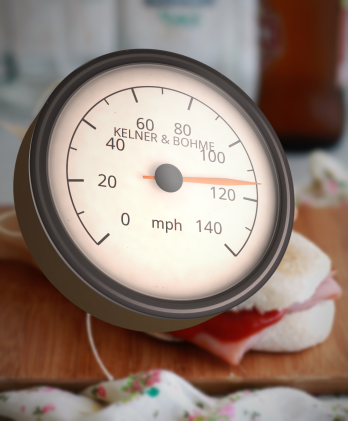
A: 115 mph
